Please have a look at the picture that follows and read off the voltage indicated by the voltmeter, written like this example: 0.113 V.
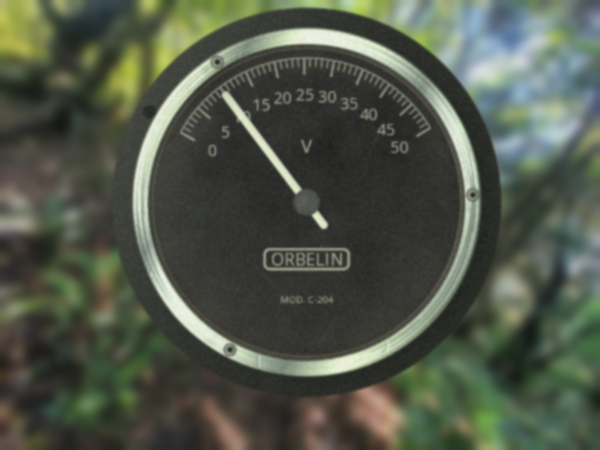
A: 10 V
